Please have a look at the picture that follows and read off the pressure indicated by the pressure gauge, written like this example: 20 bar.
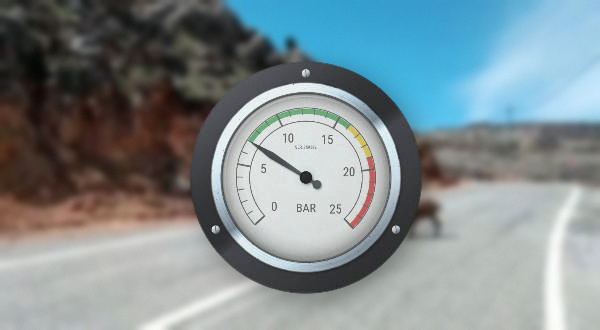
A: 7 bar
